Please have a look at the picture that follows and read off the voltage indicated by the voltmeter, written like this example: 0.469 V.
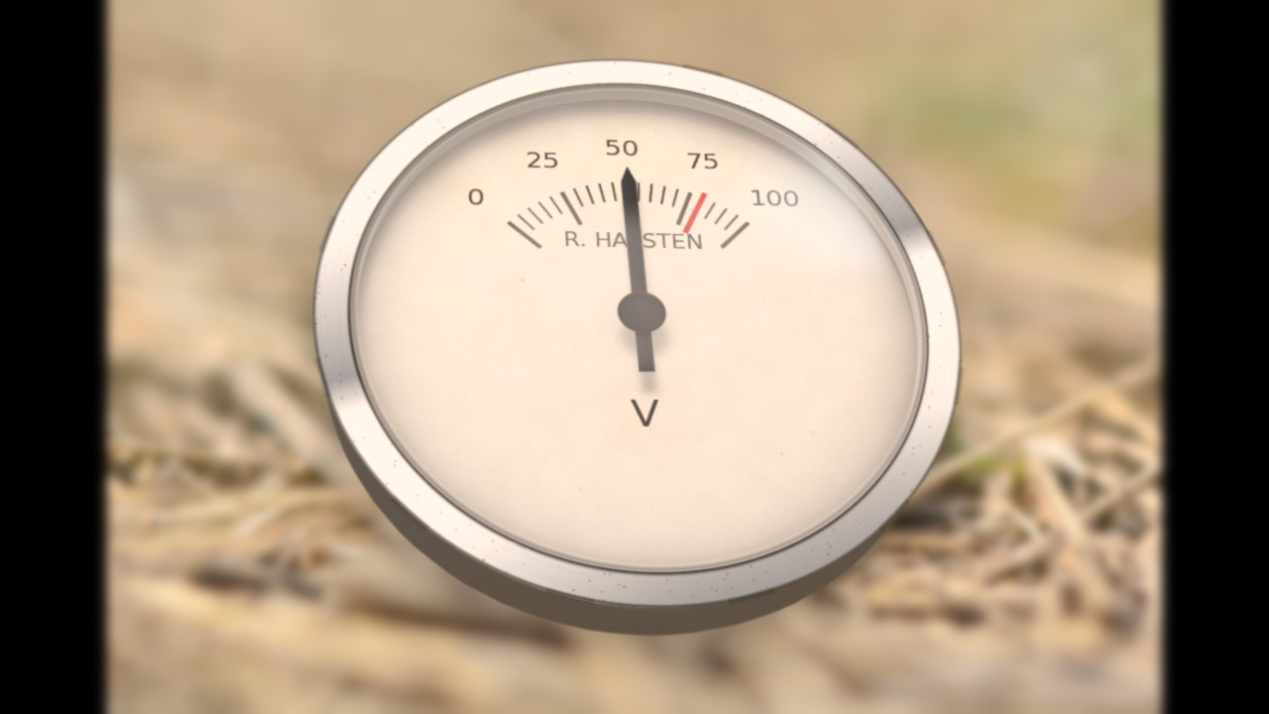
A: 50 V
